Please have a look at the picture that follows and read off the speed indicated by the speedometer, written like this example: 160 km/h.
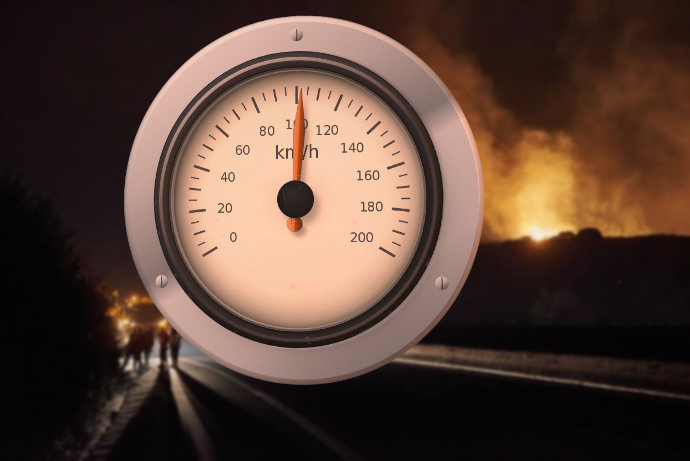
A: 102.5 km/h
